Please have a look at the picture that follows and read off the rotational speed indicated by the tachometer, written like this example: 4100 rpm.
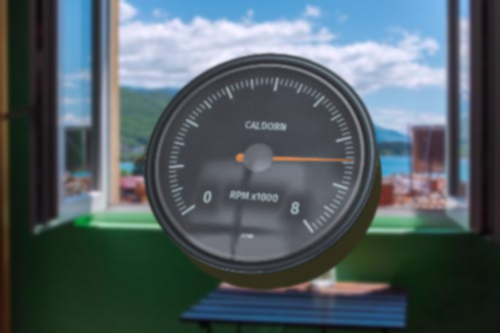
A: 6500 rpm
